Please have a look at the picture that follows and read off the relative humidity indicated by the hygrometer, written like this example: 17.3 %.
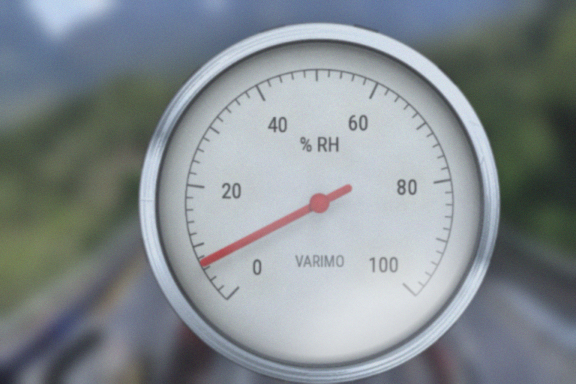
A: 7 %
